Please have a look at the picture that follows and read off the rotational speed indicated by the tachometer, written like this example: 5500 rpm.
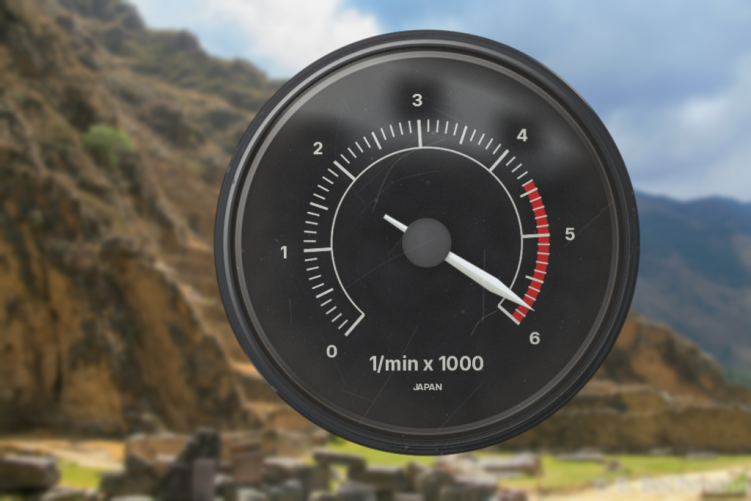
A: 5800 rpm
